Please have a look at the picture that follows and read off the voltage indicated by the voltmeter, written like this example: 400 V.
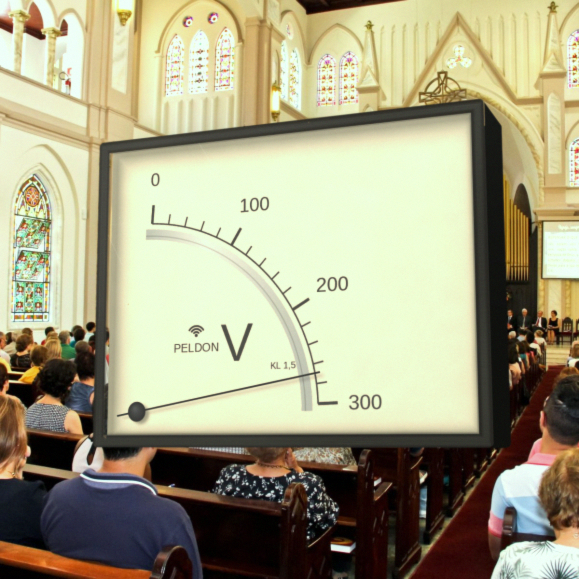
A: 270 V
